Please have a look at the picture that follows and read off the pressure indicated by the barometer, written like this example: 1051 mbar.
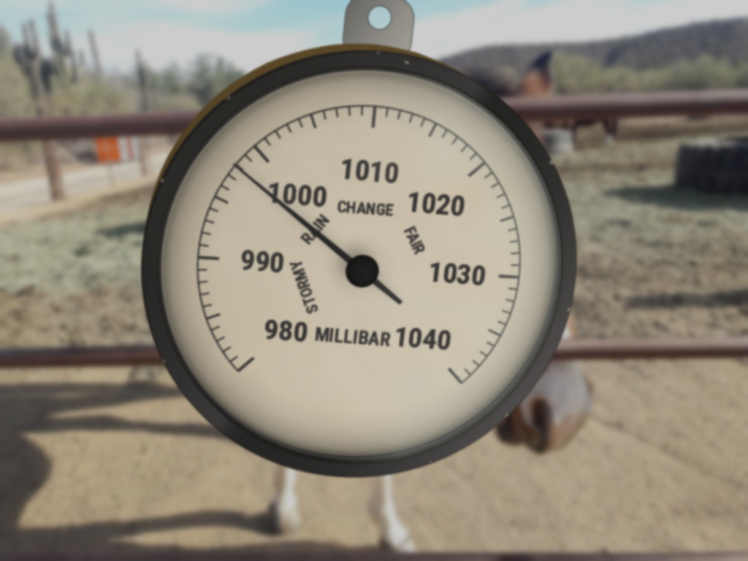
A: 998 mbar
